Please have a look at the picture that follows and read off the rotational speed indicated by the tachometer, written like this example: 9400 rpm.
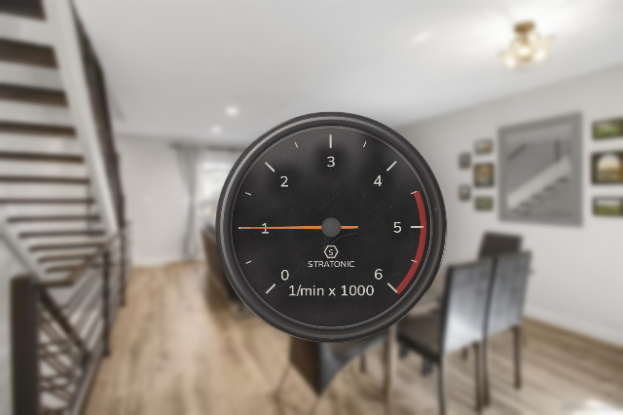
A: 1000 rpm
